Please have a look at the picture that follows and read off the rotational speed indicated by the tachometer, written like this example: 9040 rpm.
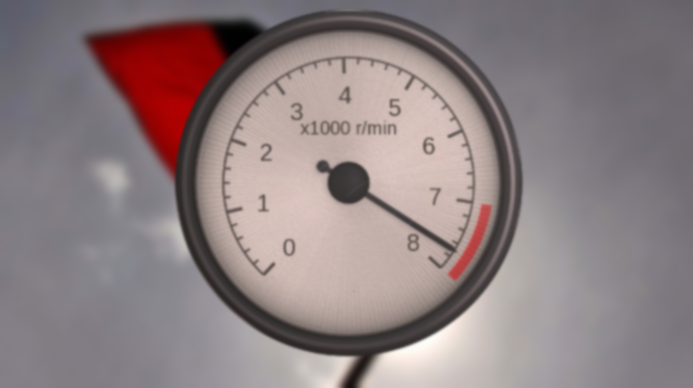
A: 7700 rpm
